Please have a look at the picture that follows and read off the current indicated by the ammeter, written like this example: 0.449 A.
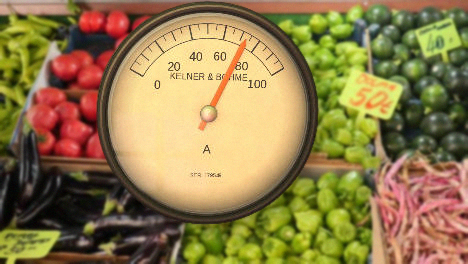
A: 72.5 A
